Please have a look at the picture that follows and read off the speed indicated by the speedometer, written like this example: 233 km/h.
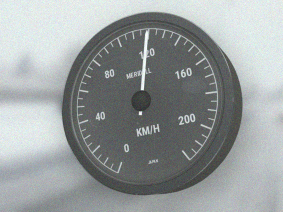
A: 120 km/h
